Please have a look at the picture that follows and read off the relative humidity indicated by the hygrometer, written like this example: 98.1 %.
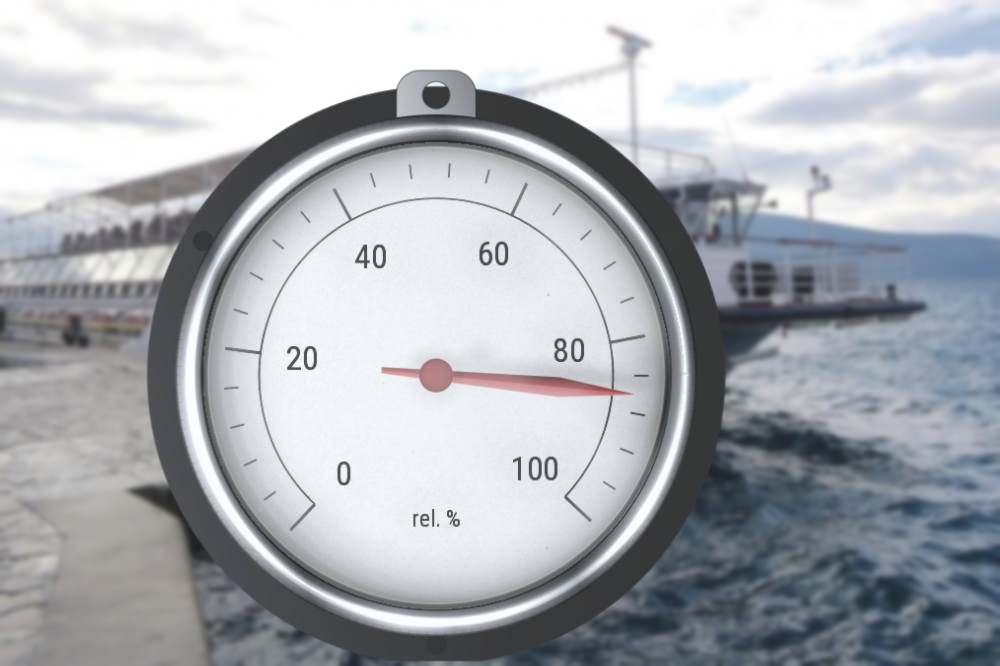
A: 86 %
